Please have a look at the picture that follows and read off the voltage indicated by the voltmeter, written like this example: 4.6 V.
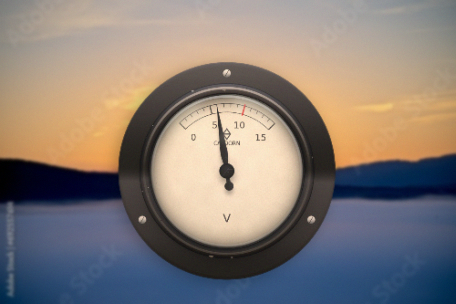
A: 6 V
